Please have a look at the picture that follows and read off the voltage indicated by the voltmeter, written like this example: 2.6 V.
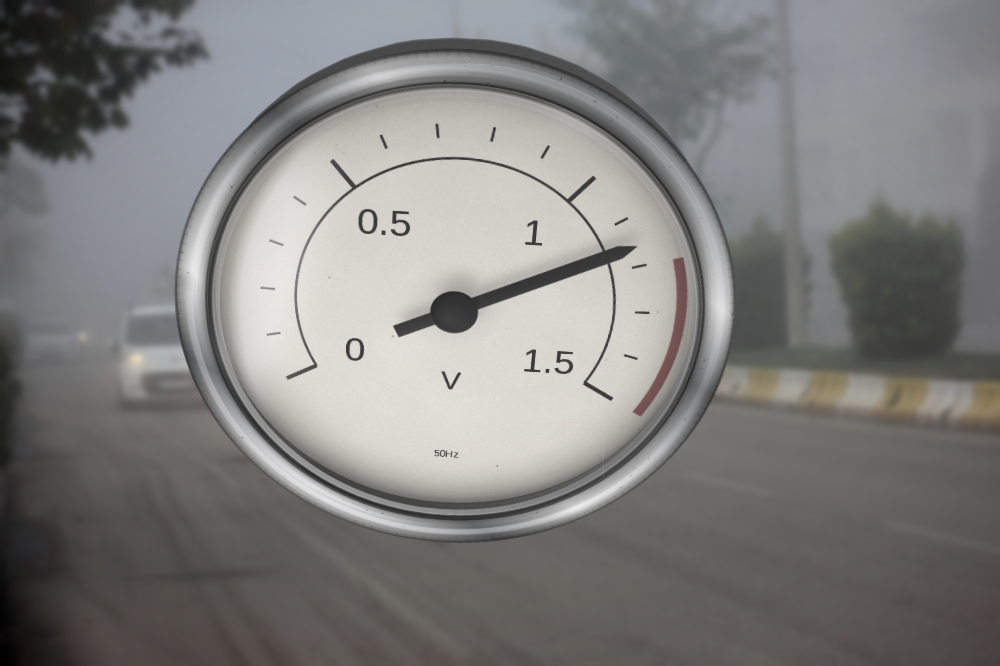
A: 1.15 V
